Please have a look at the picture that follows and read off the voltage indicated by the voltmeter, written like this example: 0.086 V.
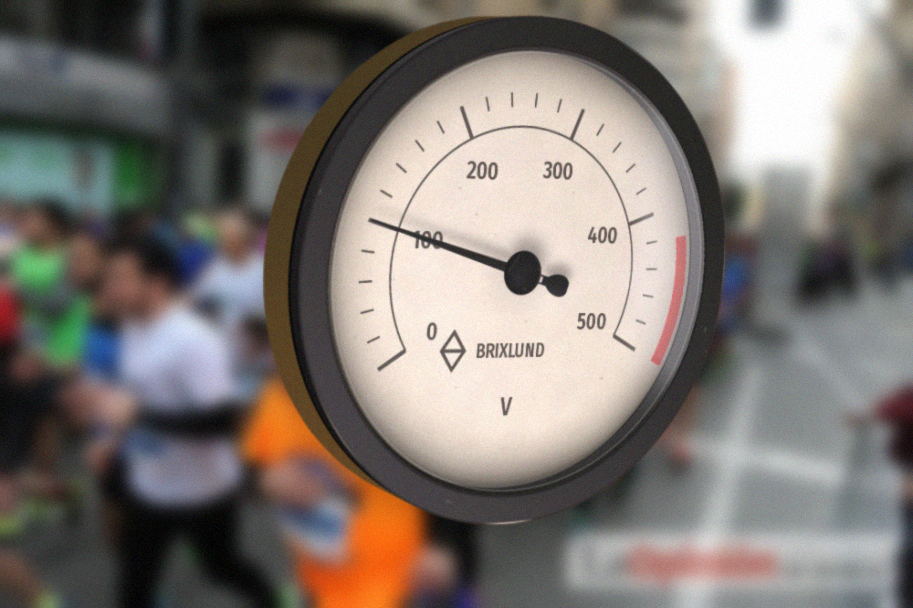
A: 100 V
